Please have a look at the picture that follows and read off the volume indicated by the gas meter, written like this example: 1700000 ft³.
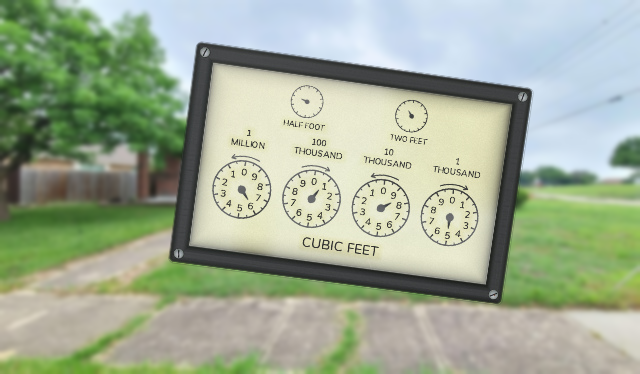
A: 608500 ft³
